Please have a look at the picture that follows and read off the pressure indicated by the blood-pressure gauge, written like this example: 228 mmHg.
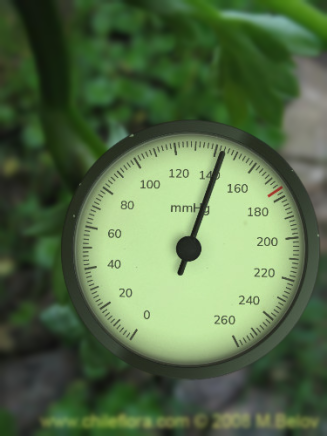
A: 144 mmHg
